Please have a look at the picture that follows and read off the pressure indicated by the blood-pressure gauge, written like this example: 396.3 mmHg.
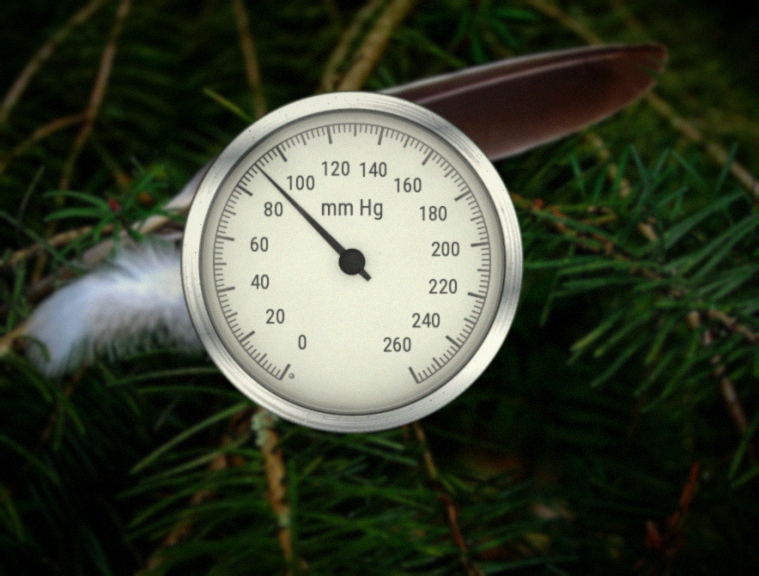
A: 90 mmHg
